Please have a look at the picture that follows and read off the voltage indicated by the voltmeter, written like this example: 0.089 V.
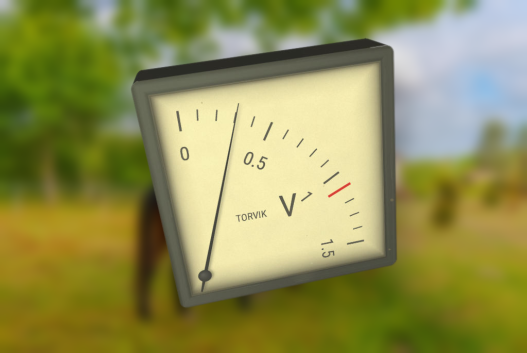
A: 0.3 V
